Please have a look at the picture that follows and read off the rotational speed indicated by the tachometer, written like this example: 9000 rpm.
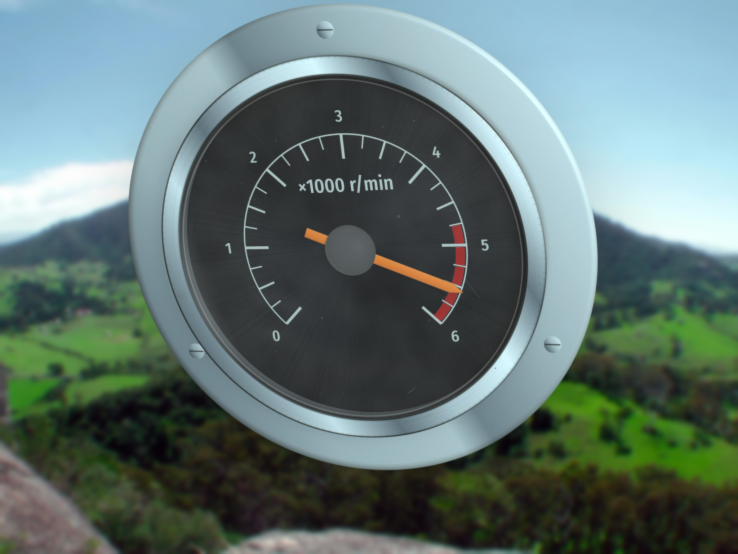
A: 5500 rpm
